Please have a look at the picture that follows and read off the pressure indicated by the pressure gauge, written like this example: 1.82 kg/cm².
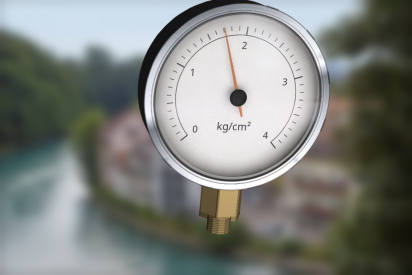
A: 1.7 kg/cm²
